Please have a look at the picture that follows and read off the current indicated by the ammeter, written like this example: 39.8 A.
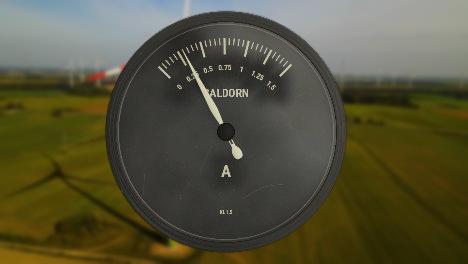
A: 0.3 A
